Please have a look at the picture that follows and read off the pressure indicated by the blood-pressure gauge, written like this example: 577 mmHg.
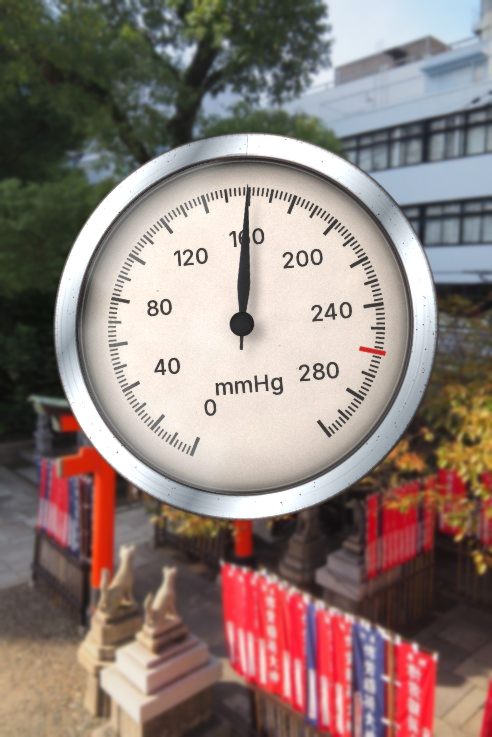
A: 160 mmHg
